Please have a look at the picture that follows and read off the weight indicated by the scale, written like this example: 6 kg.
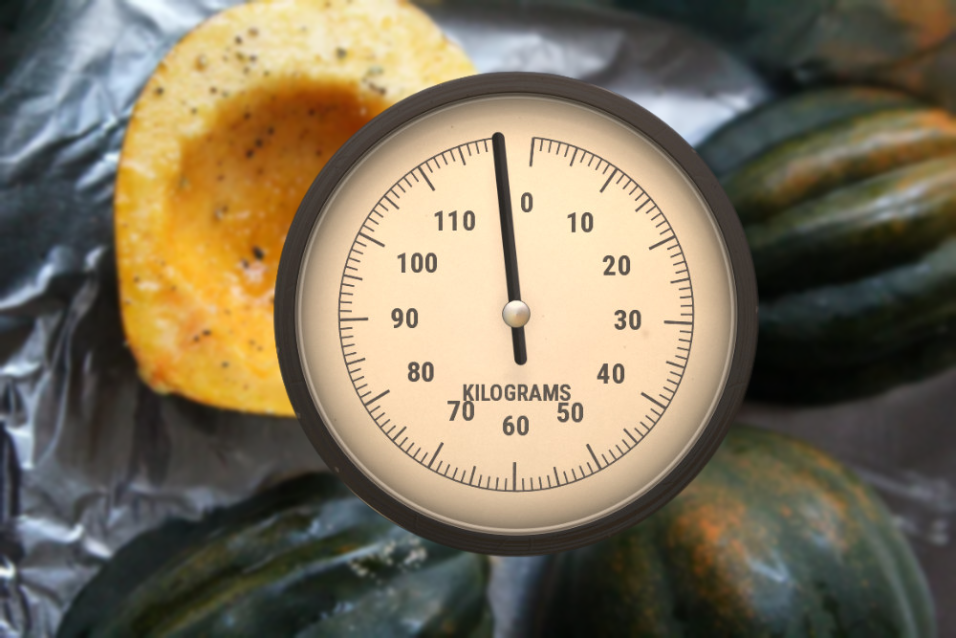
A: 119.5 kg
